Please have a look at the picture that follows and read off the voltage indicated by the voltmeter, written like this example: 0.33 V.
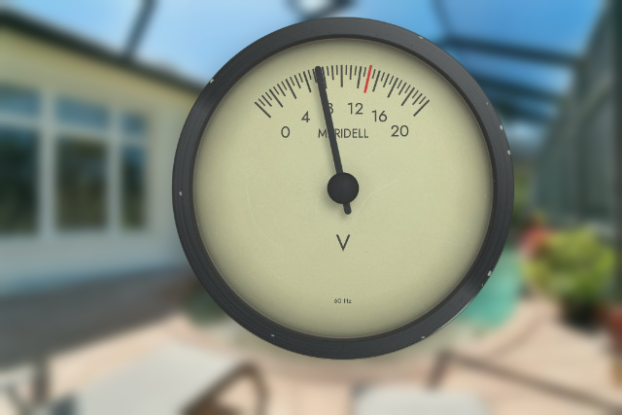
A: 7.5 V
